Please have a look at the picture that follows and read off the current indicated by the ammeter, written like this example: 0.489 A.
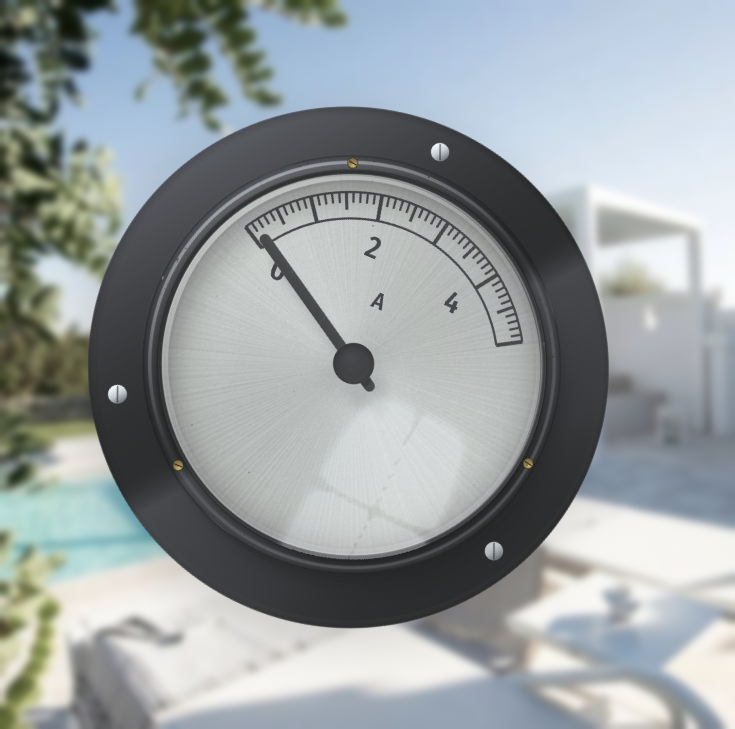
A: 0.1 A
